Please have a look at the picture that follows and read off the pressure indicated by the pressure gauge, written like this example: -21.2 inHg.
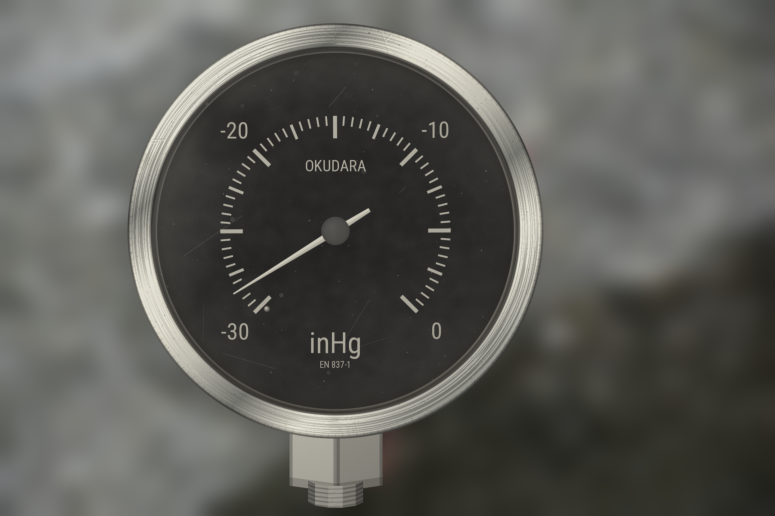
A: -28.5 inHg
